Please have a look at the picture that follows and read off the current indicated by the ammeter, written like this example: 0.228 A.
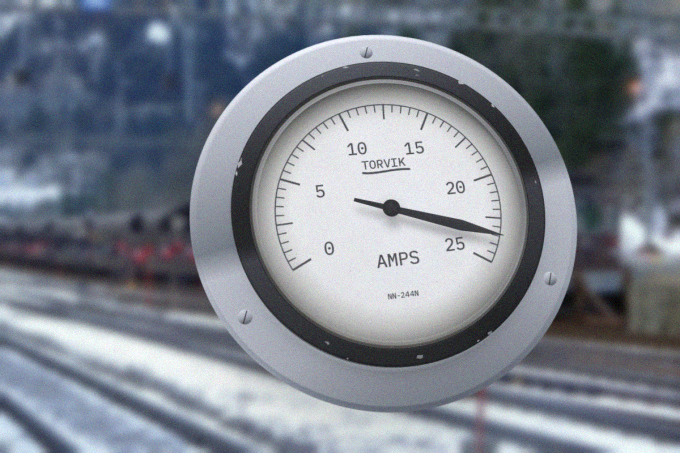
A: 23.5 A
